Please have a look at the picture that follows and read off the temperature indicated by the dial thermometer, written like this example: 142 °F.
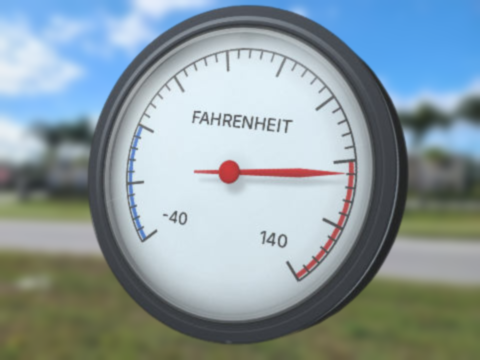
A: 104 °F
